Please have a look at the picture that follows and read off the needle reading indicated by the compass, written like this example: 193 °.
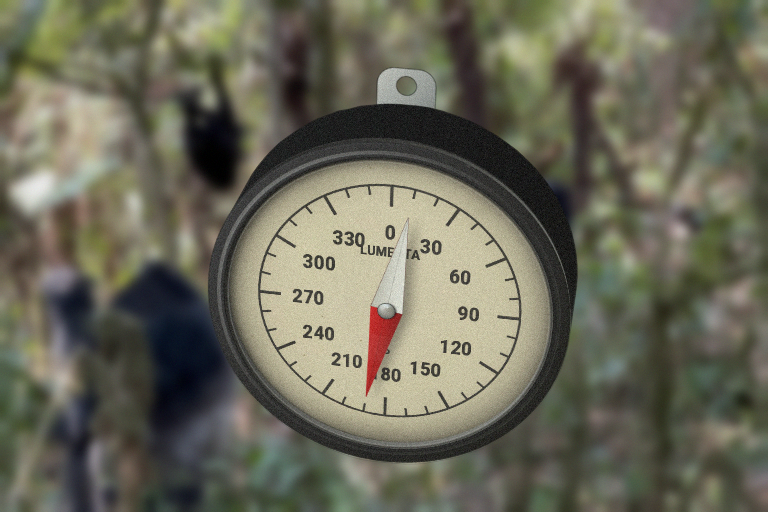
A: 190 °
